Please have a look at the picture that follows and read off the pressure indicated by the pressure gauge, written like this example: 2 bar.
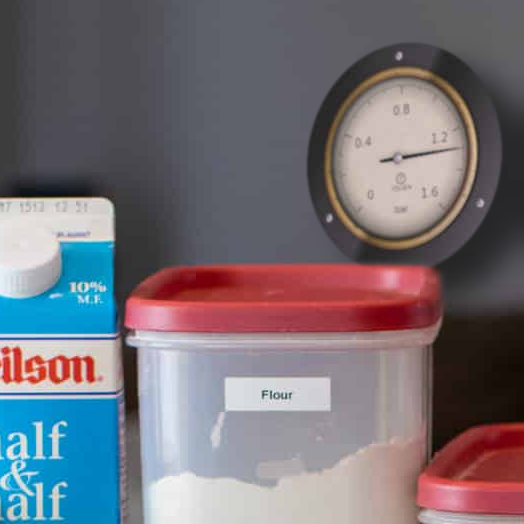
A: 1.3 bar
